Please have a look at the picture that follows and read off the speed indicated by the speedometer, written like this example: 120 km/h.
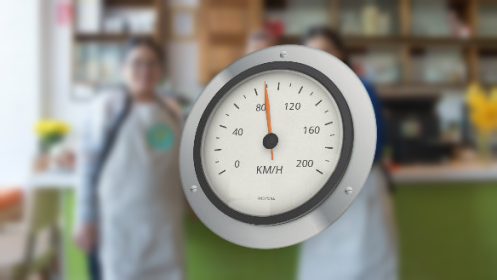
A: 90 km/h
